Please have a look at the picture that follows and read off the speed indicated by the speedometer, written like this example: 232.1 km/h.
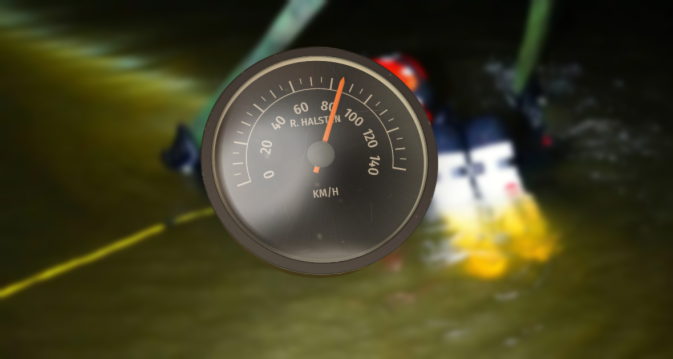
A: 85 km/h
